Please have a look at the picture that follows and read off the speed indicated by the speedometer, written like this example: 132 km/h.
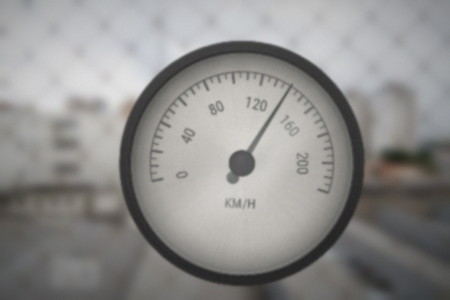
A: 140 km/h
